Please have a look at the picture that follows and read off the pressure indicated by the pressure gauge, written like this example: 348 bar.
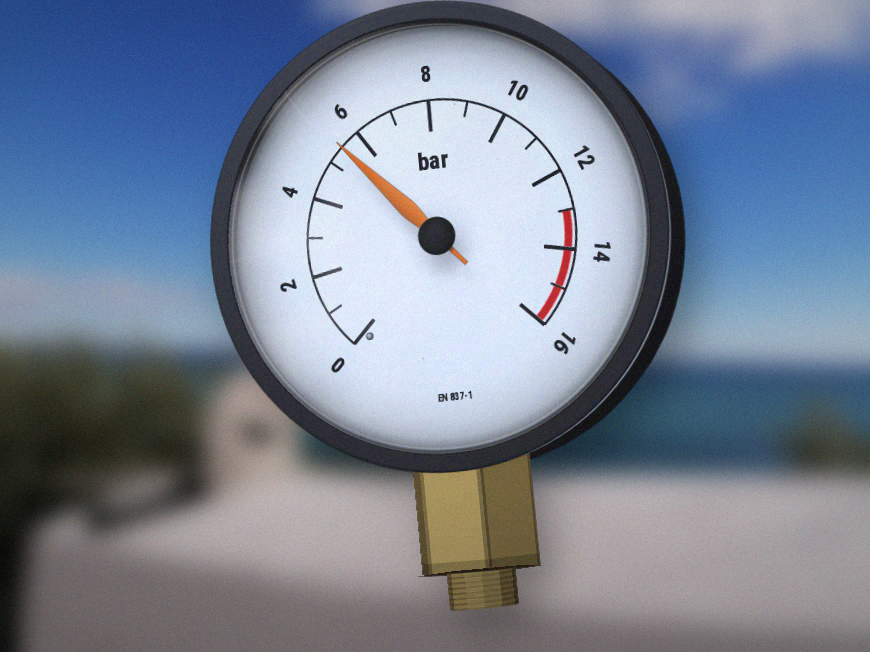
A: 5.5 bar
